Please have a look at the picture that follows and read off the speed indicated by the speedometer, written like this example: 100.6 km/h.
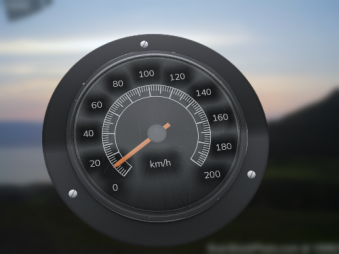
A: 10 km/h
